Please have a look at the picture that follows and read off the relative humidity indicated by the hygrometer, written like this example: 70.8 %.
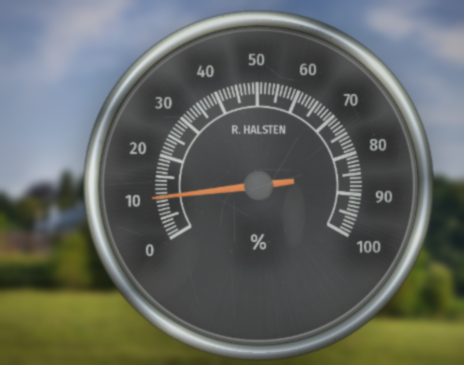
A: 10 %
